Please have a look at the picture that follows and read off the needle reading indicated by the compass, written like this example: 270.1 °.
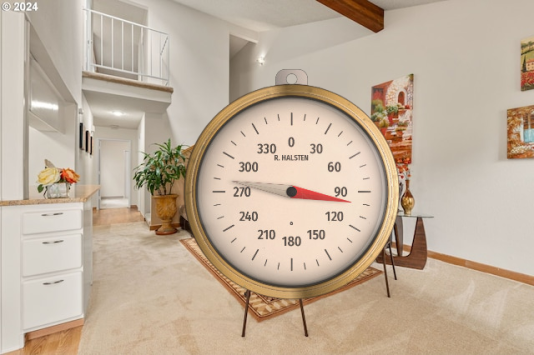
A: 100 °
